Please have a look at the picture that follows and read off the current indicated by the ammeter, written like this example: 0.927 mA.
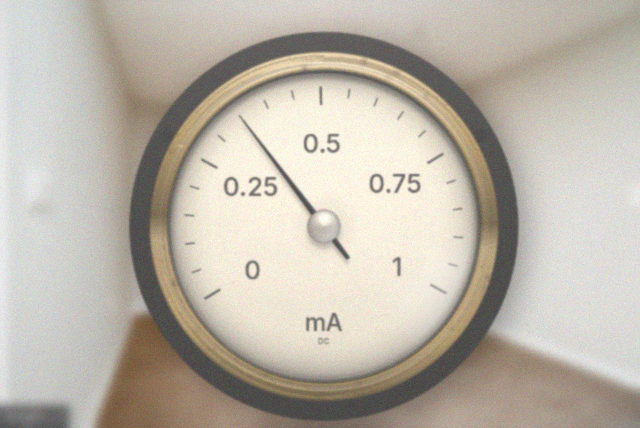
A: 0.35 mA
